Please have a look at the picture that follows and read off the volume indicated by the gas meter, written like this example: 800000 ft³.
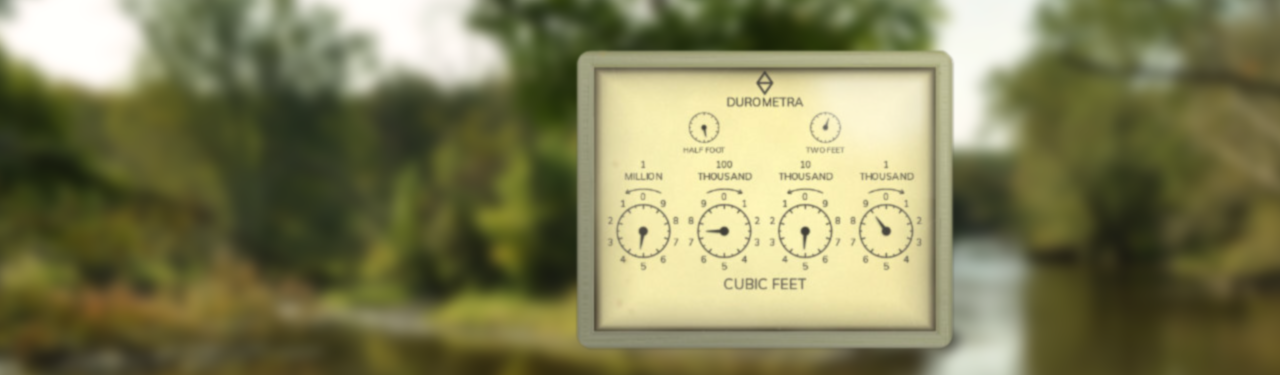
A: 474900 ft³
